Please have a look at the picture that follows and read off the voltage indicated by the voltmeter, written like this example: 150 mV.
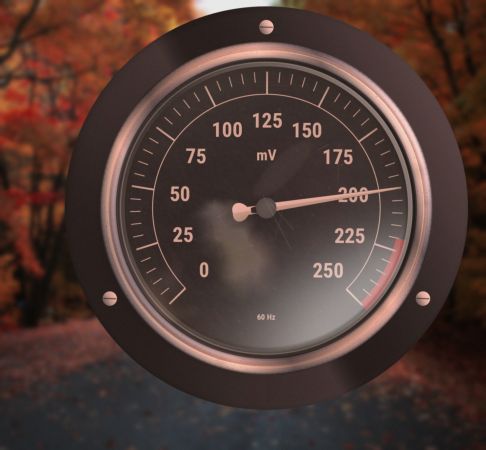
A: 200 mV
